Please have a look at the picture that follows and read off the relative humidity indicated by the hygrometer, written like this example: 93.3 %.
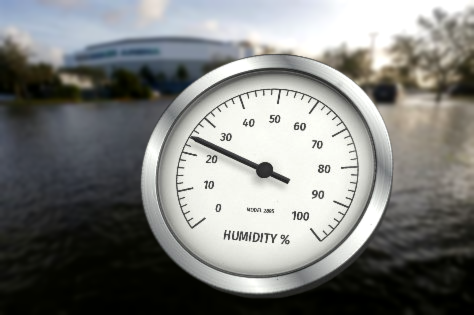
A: 24 %
